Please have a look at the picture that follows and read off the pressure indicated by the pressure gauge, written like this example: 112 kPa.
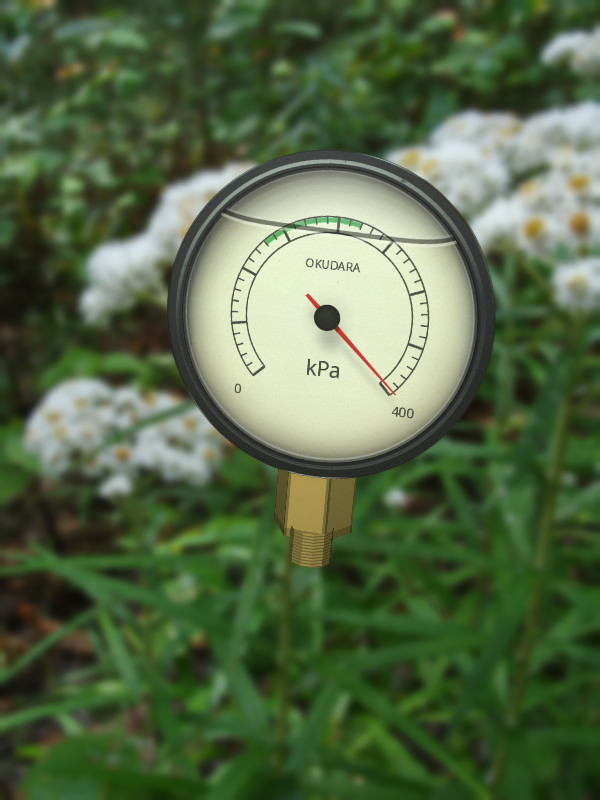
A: 395 kPa
